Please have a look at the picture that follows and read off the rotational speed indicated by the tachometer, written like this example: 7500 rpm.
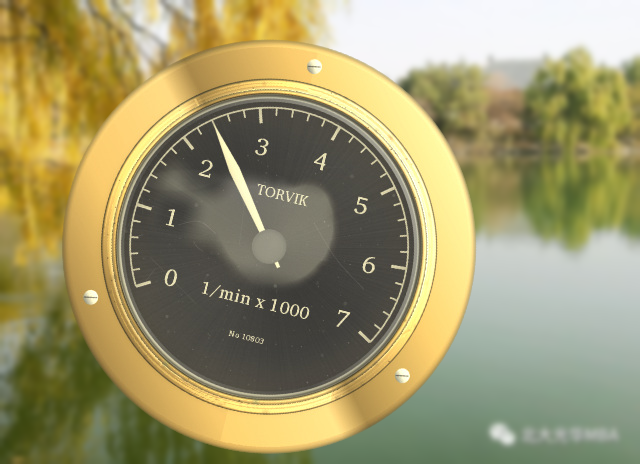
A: 2400 rpm
